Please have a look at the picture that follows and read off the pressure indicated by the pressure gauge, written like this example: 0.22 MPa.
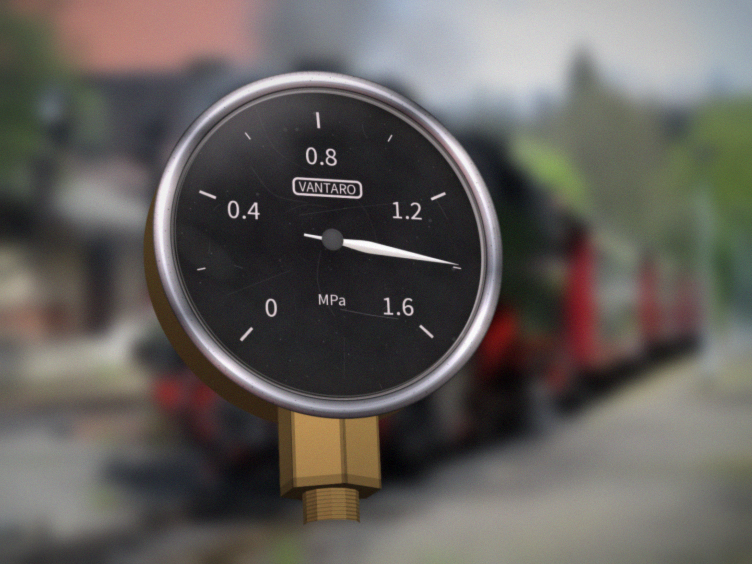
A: 1.4 MPa
